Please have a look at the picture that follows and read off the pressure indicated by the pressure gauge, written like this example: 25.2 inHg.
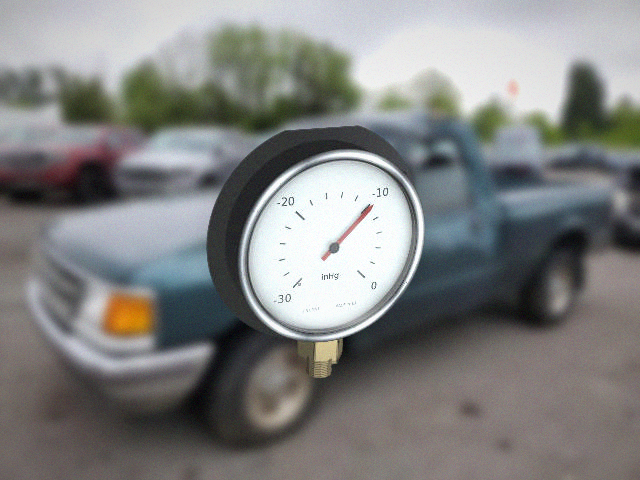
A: -10 inHg
